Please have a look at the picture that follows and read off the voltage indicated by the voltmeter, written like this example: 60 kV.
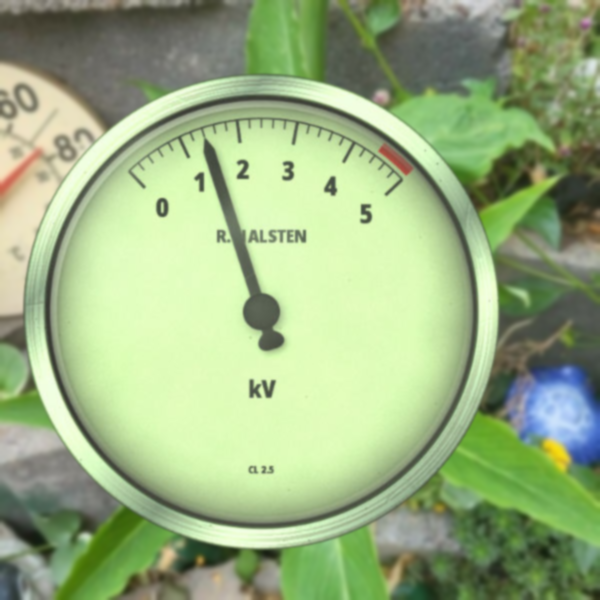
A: 1.4 kV
